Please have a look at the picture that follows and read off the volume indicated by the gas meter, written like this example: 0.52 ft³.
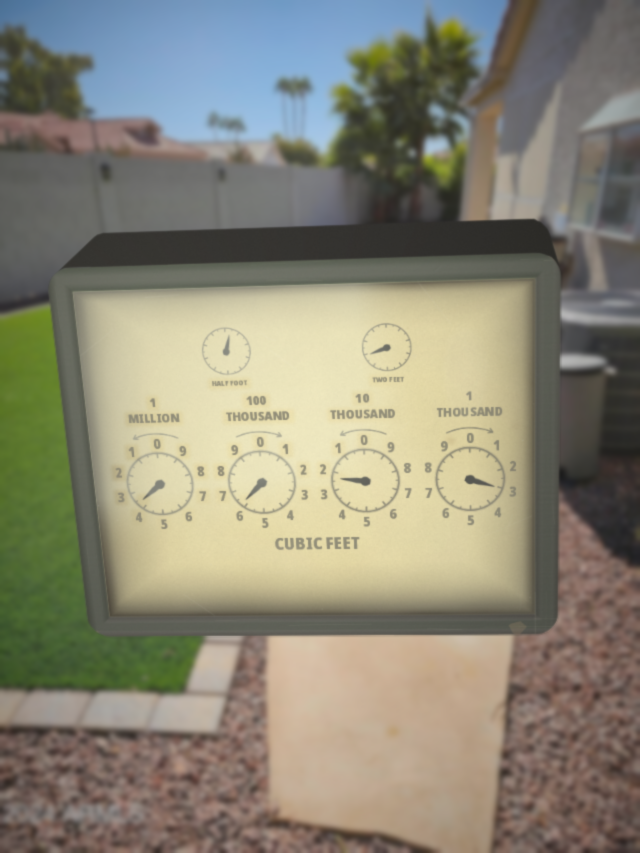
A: 362300 ft³
